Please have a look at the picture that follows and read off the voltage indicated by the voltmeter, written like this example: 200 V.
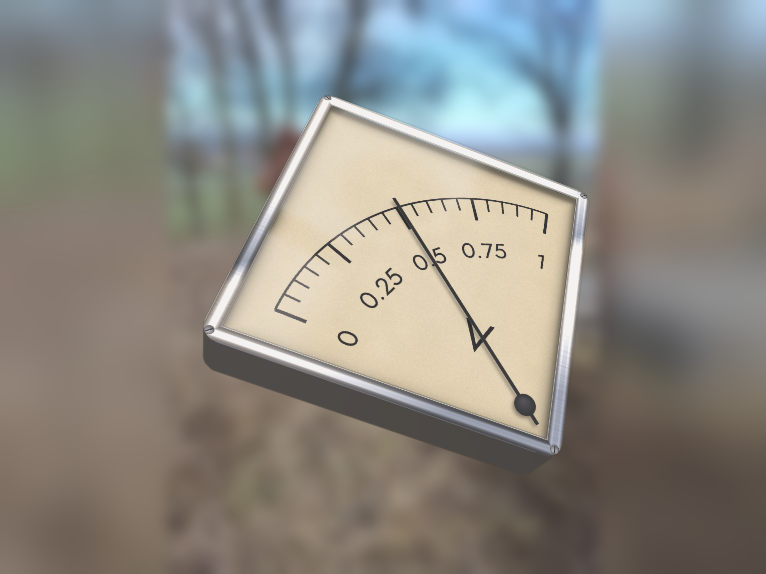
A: 0.5 V
